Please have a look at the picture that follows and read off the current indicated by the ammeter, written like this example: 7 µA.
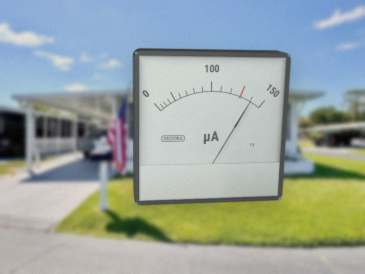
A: 140 µA
